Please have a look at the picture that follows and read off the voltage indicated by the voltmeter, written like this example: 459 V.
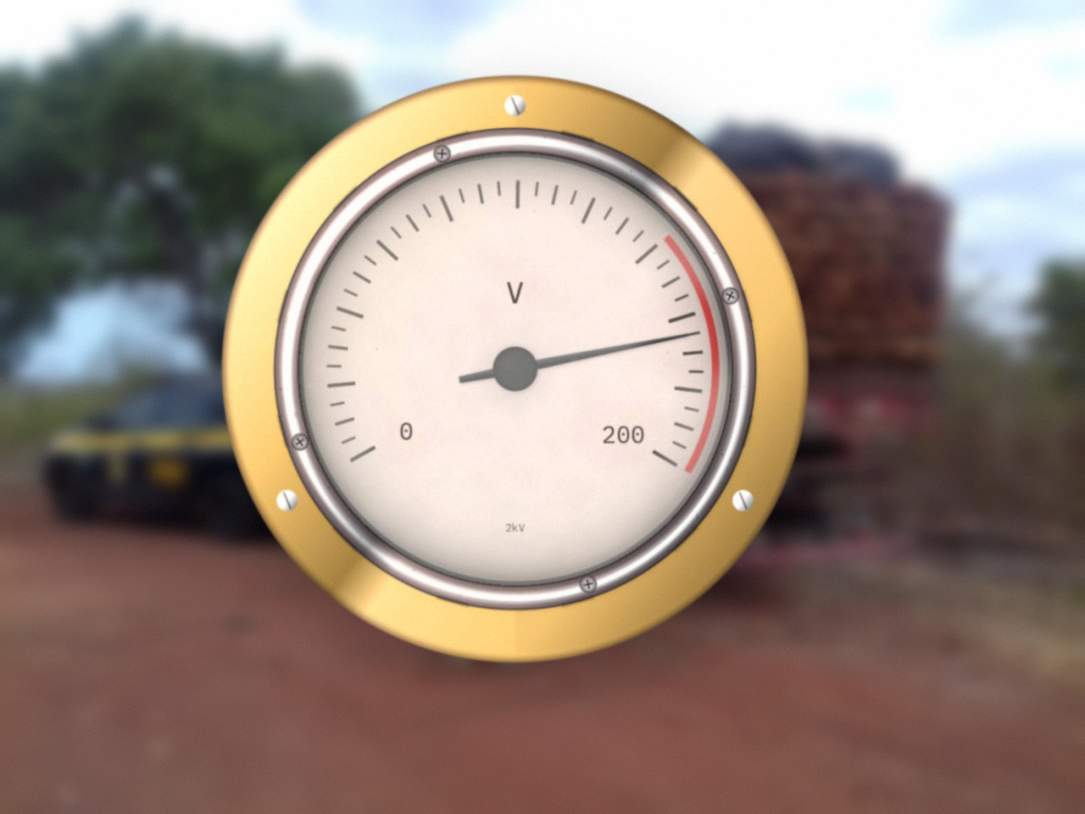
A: 165 V
